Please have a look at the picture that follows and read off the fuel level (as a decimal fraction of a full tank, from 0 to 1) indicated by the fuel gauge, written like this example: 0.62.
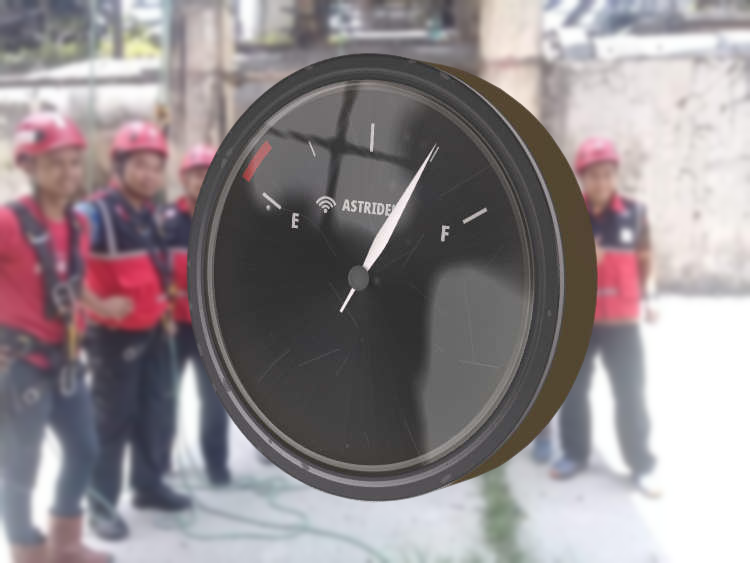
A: 0.75
